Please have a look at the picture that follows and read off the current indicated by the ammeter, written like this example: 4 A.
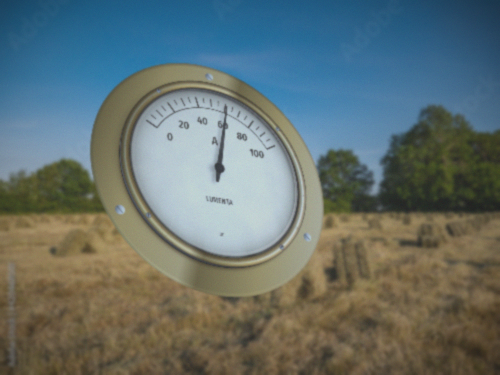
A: 60 A
